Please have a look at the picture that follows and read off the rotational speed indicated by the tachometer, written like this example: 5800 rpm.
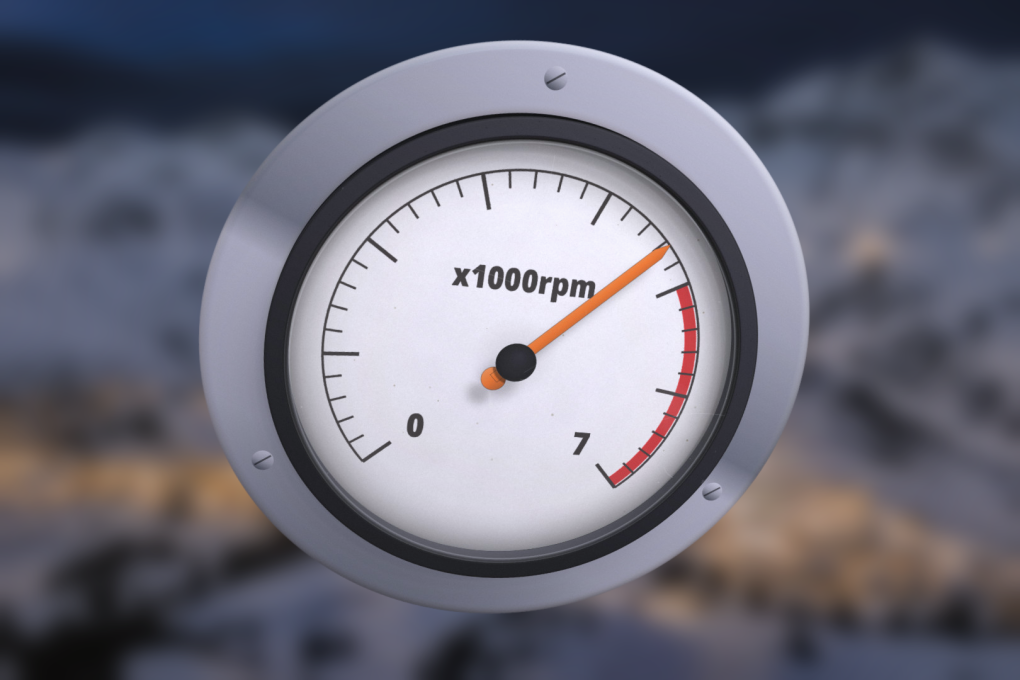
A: 4600 rpm
